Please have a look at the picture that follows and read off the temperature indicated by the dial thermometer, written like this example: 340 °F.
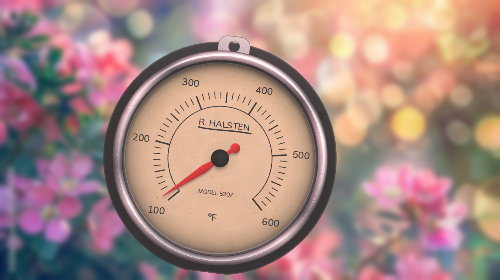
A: 110 °F
